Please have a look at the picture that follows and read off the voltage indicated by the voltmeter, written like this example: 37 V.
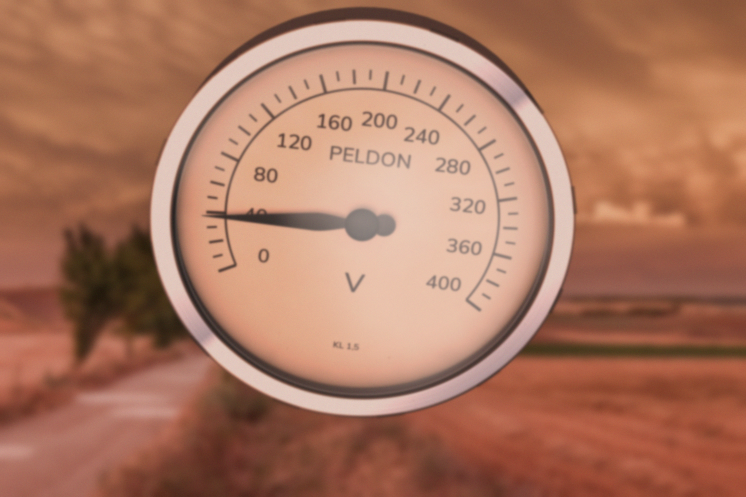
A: 40 V
